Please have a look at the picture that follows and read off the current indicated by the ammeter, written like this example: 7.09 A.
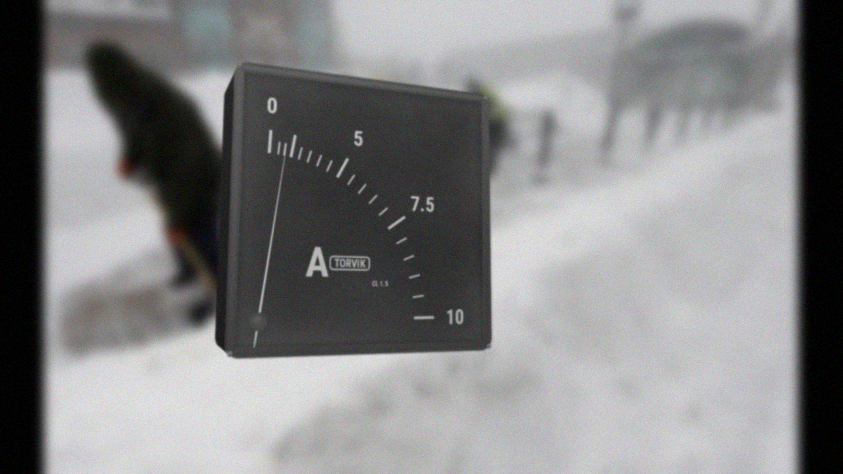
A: 2 A
